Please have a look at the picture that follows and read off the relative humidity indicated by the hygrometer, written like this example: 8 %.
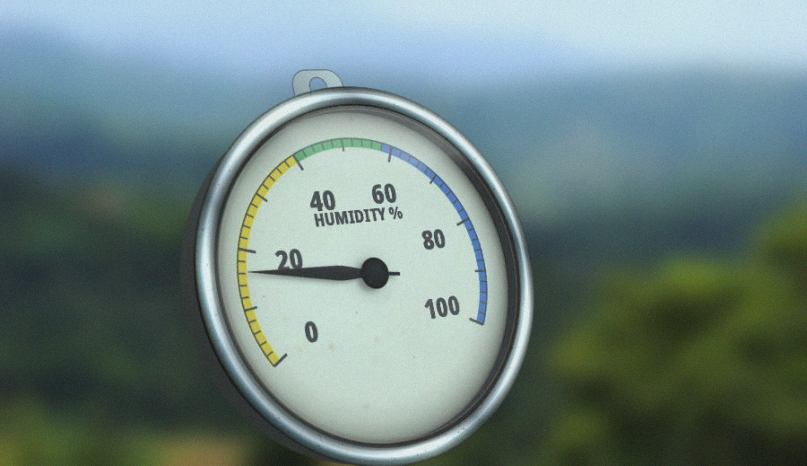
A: 16 %
